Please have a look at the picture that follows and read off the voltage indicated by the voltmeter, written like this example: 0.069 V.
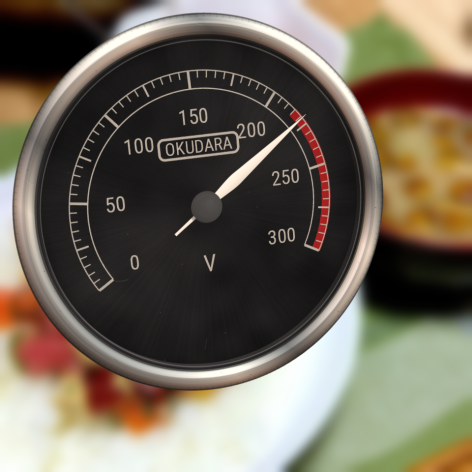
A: 220 V
